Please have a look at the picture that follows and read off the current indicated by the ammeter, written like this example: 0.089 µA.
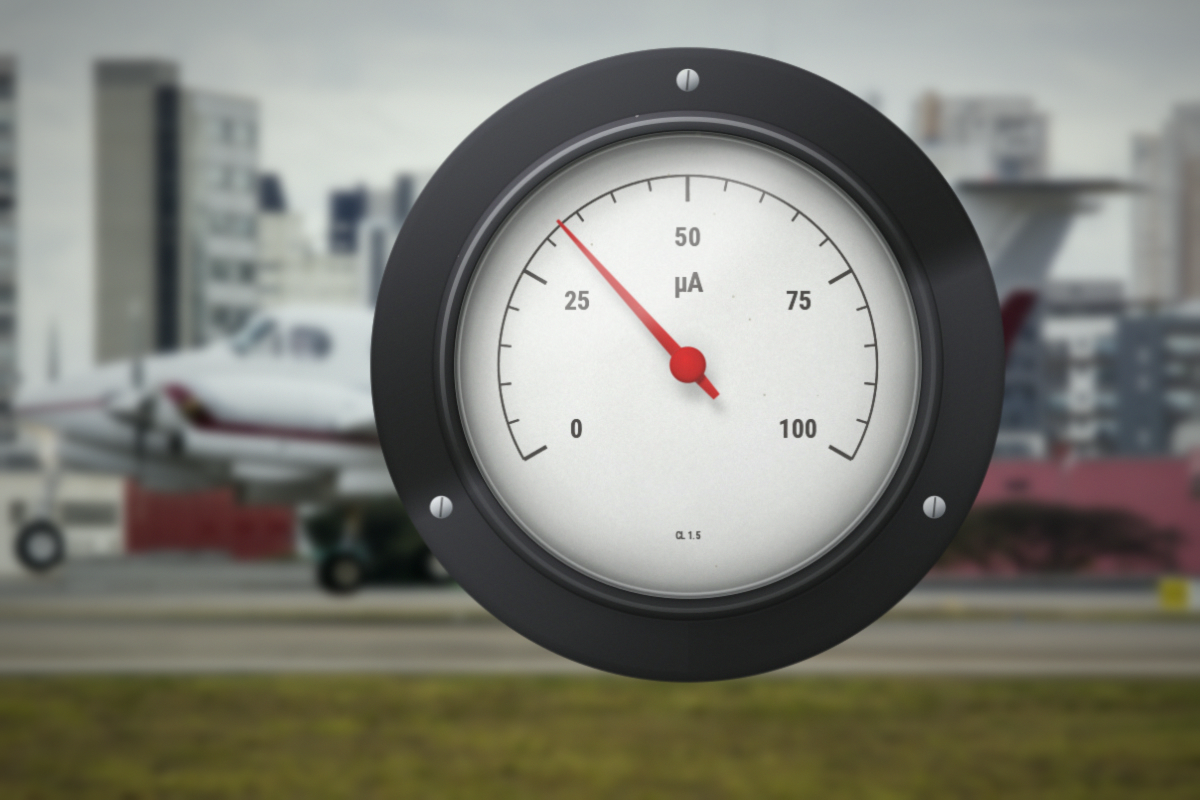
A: 32.5 µA
